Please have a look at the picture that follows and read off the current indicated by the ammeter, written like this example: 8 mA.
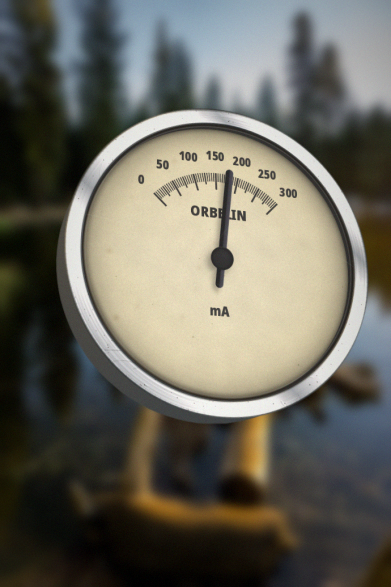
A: 175 mA
